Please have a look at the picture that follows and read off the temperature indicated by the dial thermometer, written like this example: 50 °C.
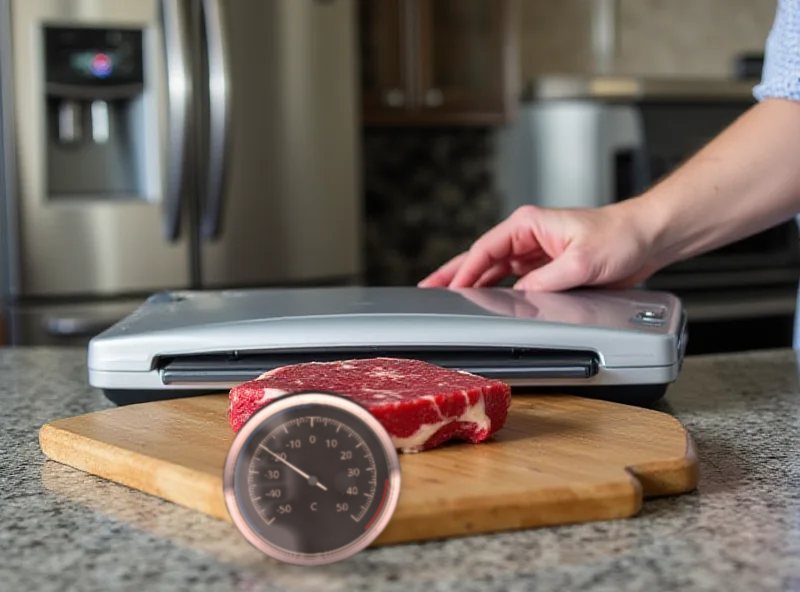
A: -20 °C
